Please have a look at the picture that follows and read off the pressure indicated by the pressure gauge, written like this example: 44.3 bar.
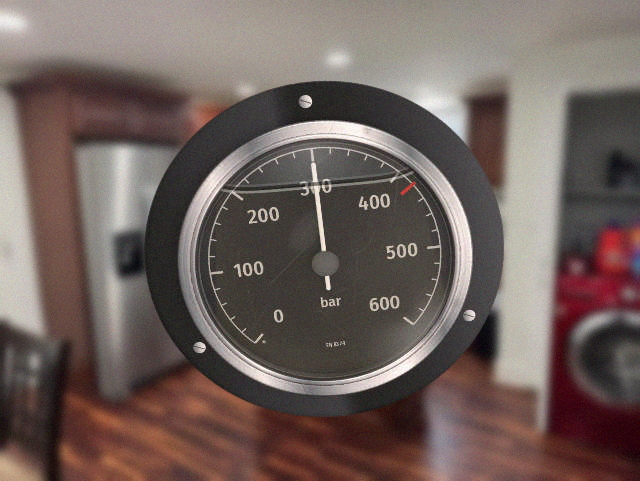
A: 300 bar
